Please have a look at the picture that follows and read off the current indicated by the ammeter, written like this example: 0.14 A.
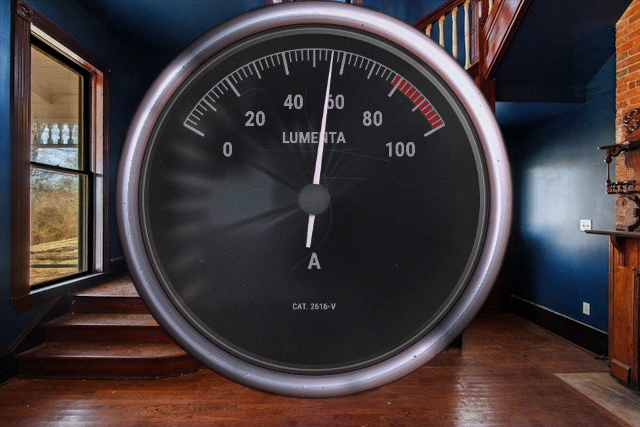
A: 56 A
